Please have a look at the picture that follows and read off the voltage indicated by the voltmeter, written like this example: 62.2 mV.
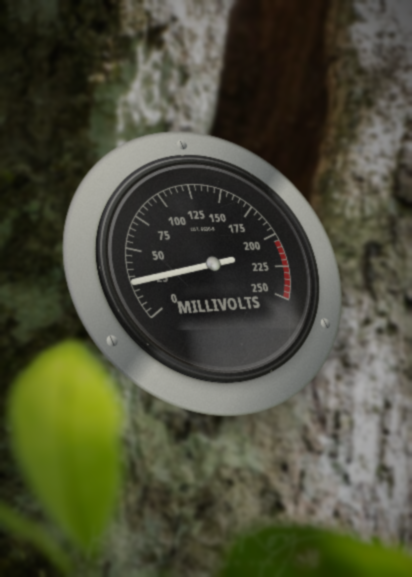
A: 25 mV
